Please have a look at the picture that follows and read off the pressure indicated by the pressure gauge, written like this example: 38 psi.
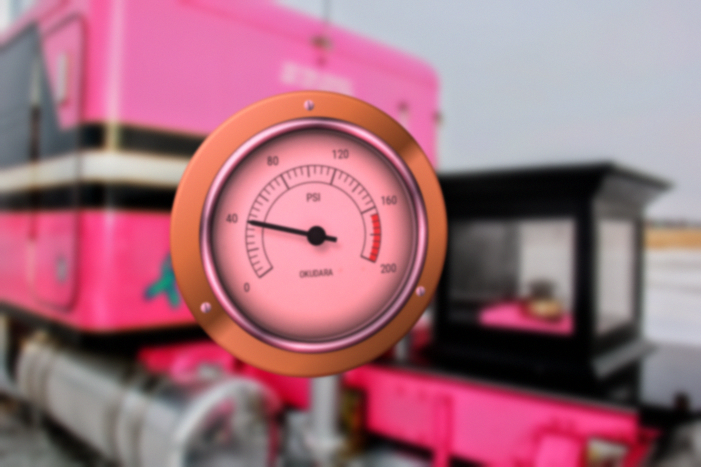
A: 40 psi
